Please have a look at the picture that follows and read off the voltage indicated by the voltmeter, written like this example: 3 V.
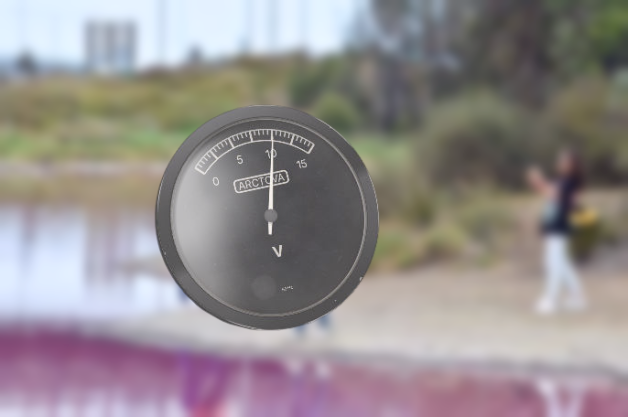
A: 10 V
